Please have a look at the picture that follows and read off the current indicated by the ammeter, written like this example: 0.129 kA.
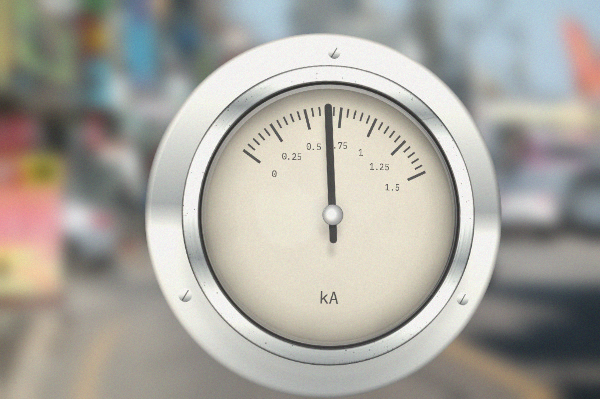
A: 0.65 kA
